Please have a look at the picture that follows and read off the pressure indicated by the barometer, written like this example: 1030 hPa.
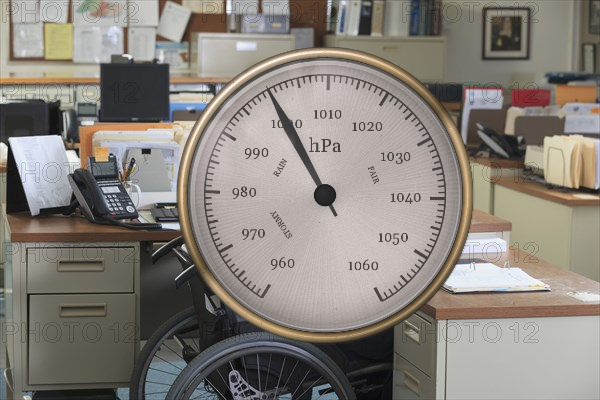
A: 1000 hPa
